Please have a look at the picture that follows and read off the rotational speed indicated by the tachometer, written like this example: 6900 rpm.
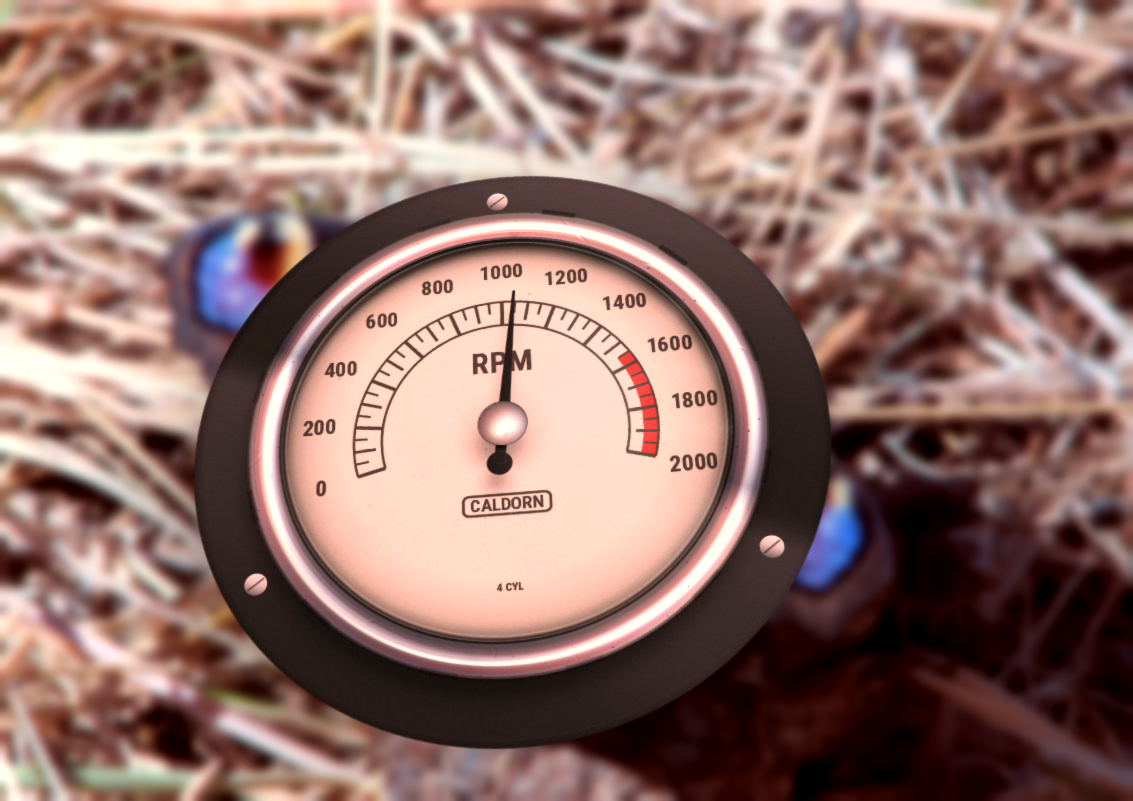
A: 1050 rpm
